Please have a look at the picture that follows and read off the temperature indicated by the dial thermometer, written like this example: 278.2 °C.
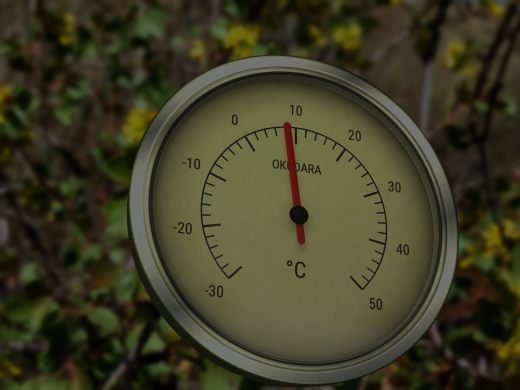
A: 8 °C
